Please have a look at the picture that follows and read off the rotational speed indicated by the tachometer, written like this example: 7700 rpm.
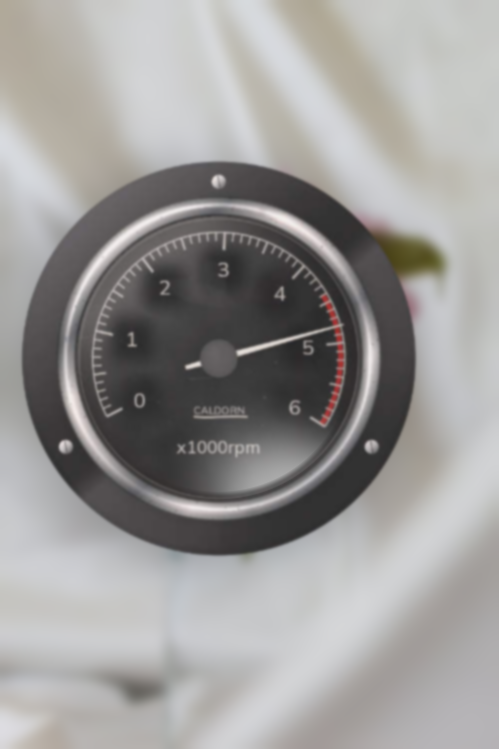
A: 4800 rpm
